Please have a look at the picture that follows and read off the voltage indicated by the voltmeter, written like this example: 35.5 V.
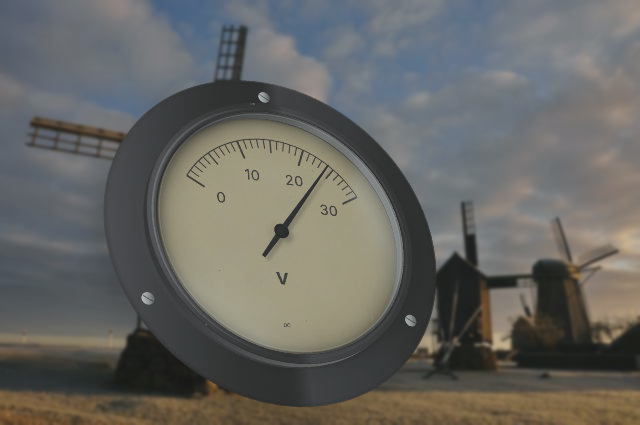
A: 24 V
